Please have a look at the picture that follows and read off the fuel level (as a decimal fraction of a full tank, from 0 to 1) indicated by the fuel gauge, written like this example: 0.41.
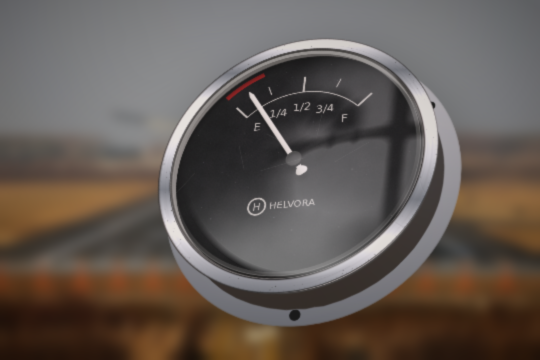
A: 0.125
